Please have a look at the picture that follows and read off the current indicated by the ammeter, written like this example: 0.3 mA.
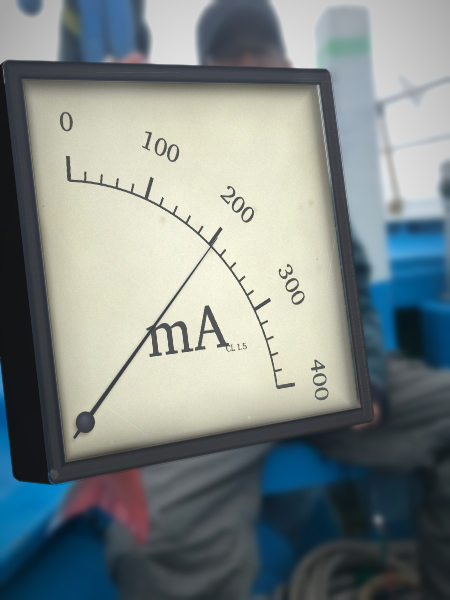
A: 200 mA
